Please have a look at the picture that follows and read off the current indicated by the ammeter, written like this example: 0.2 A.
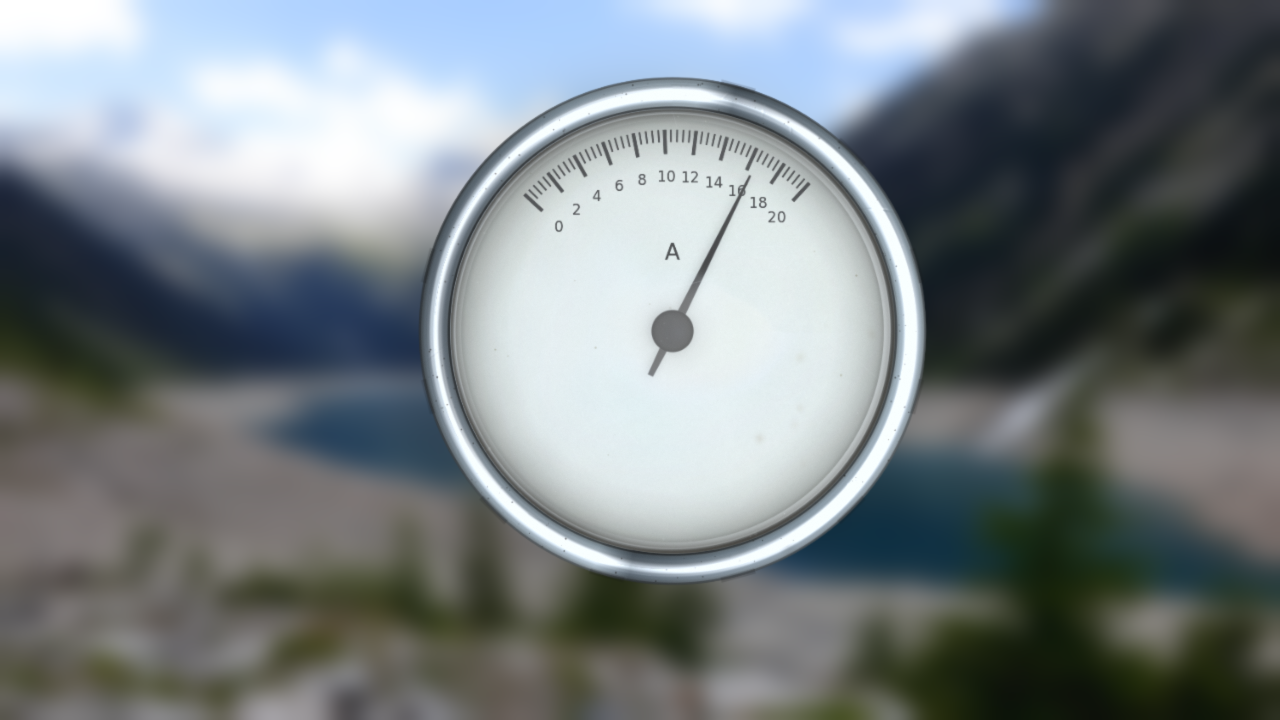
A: 16.4 A
